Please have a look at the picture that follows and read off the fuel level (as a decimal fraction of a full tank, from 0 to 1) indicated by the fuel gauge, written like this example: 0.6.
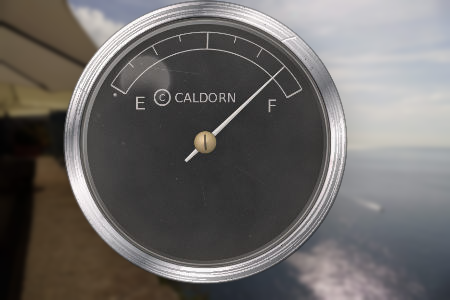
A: 0.875
